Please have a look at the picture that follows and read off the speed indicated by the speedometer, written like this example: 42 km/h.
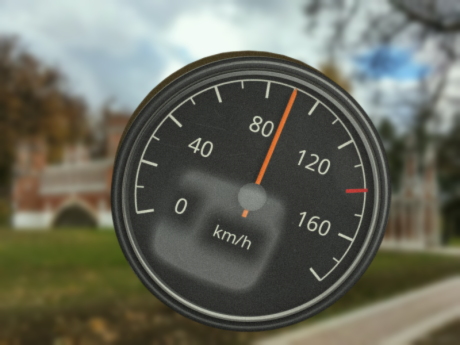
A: 90 km/h
